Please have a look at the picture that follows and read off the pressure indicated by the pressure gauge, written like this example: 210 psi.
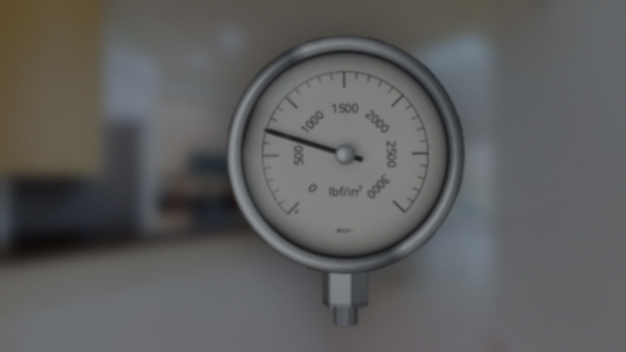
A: 700 psi
